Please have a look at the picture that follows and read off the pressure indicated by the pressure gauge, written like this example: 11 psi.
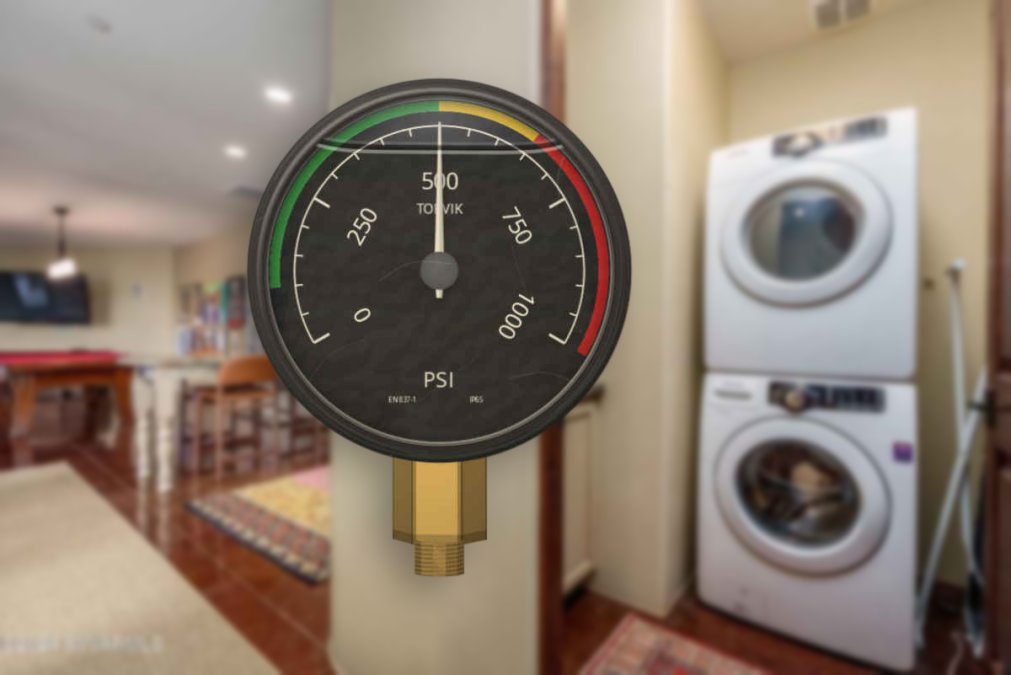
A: 500 psi
